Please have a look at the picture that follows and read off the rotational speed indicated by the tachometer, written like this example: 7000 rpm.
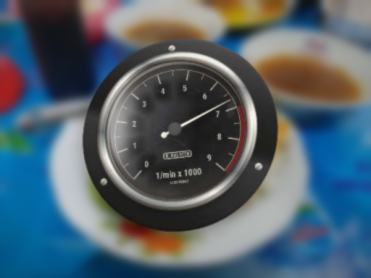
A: 6750 rpm
